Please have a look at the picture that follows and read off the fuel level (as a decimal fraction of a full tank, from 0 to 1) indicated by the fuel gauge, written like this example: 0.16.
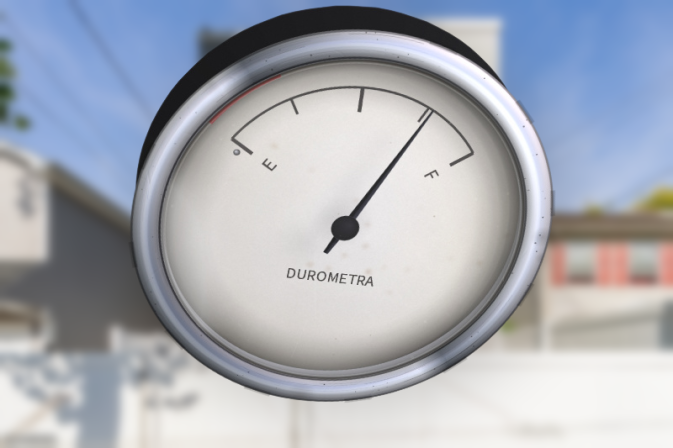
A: 0.75
